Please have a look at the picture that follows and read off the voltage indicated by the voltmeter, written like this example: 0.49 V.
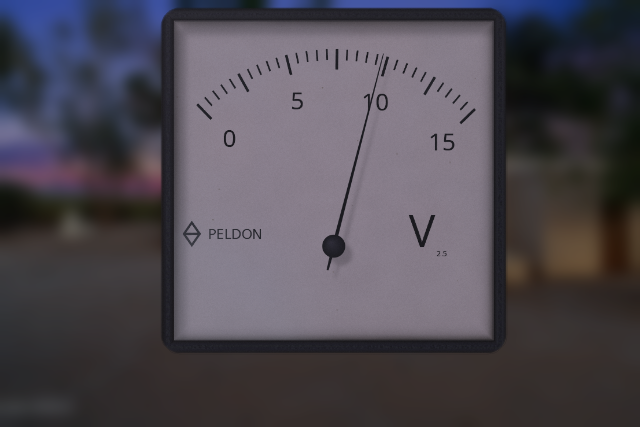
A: 9.75 V
